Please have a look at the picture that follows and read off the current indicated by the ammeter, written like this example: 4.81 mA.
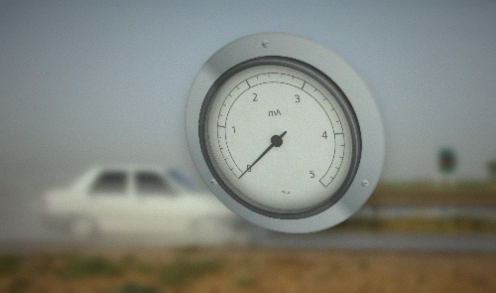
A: 0 mA
